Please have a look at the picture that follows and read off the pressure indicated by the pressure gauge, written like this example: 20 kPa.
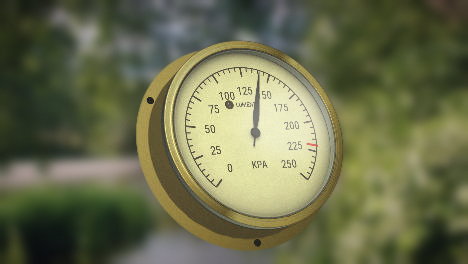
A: 140 kPa
